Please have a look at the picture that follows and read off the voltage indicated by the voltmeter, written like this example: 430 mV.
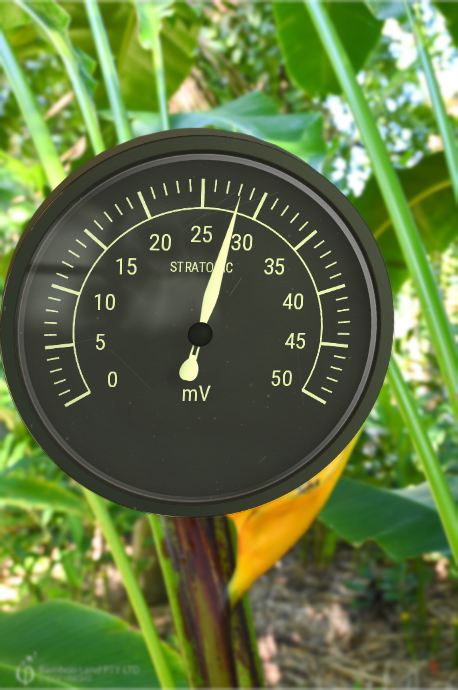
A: 28 mV
